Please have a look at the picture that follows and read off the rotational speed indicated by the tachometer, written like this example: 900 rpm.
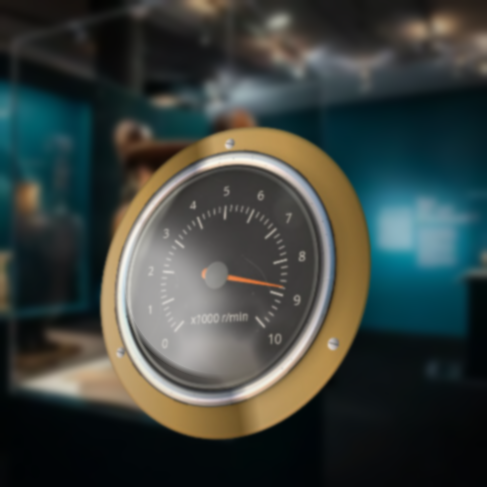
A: 8800 rpm
